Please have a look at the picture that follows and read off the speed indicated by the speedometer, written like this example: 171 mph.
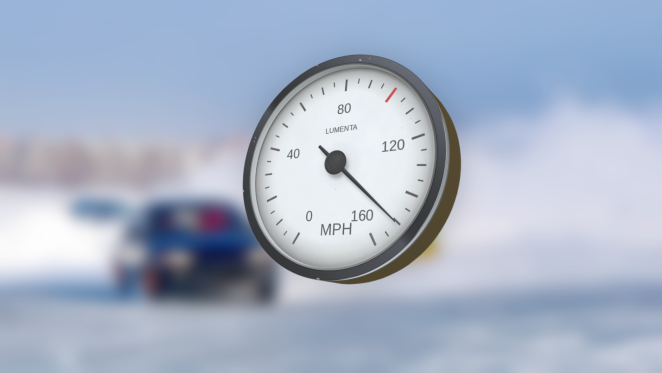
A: 150 mph
